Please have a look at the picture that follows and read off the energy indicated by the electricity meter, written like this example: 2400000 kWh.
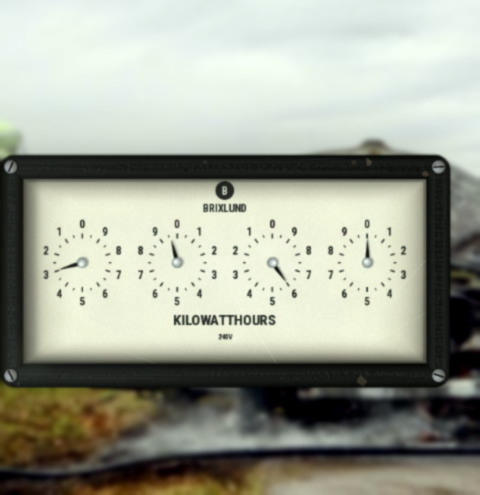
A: 2960 kWh
